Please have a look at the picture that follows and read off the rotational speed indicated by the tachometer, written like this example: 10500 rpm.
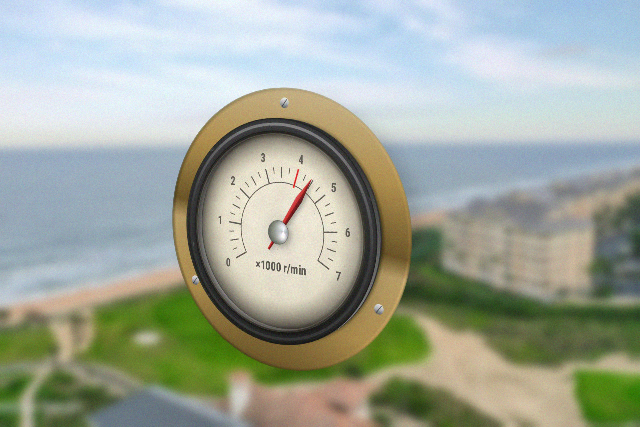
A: 4500 rpm
